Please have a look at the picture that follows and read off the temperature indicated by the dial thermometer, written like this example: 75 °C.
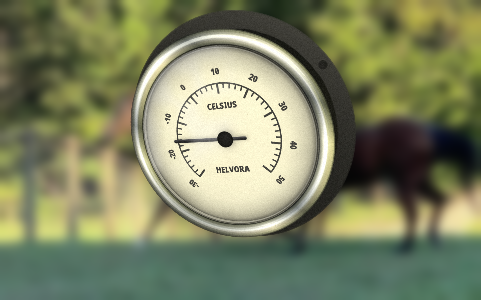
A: -16 °C
